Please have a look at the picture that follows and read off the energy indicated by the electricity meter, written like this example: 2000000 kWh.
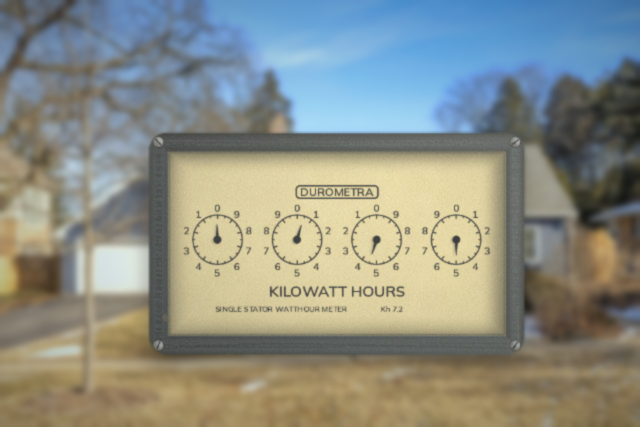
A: 45 kWh
